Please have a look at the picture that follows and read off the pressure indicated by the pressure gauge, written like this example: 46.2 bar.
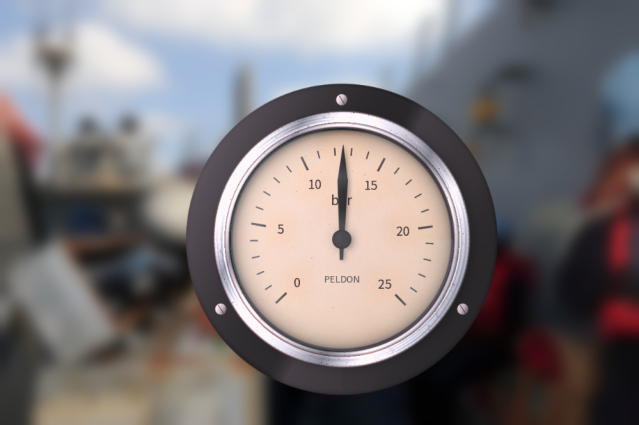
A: 12.5 bar
